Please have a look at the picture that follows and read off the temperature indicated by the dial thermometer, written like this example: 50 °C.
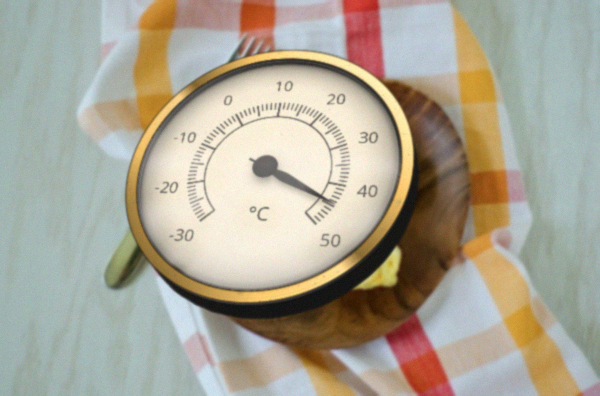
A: 45 °C
